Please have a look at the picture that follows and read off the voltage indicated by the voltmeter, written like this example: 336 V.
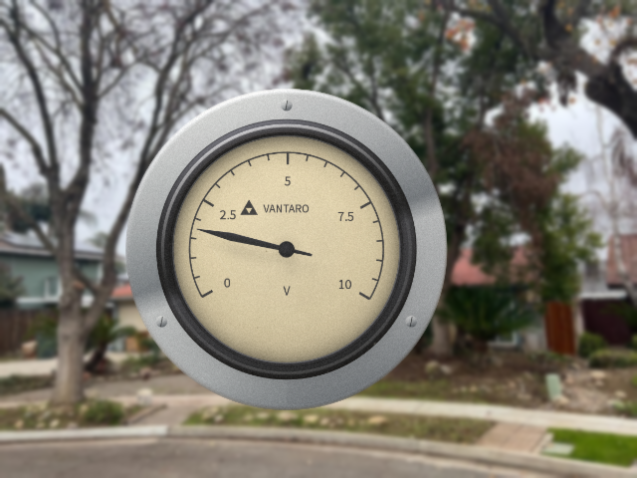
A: 1.75 V
